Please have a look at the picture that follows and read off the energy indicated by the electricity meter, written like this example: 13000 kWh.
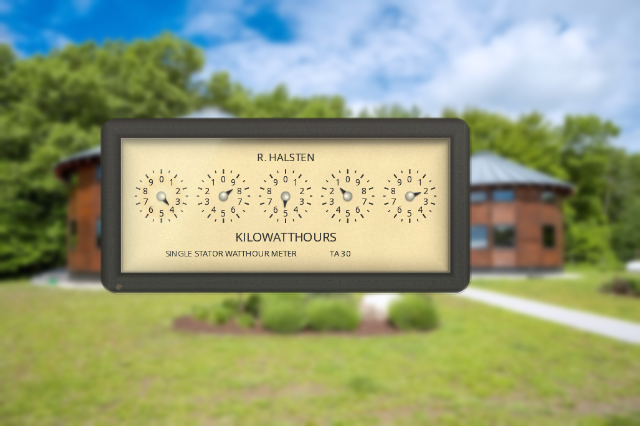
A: 38512 kWh
